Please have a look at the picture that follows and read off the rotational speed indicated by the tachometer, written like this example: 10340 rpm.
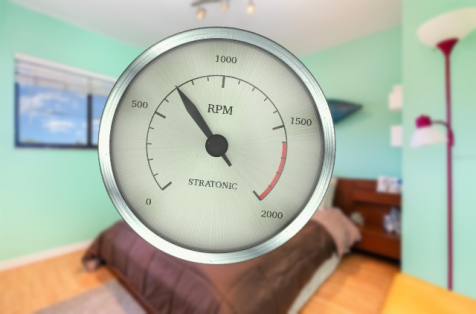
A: 700 rpm
